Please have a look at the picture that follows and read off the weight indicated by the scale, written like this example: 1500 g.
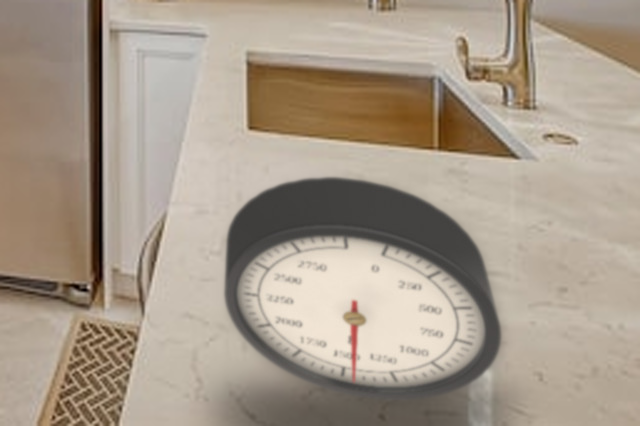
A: 1450 g
